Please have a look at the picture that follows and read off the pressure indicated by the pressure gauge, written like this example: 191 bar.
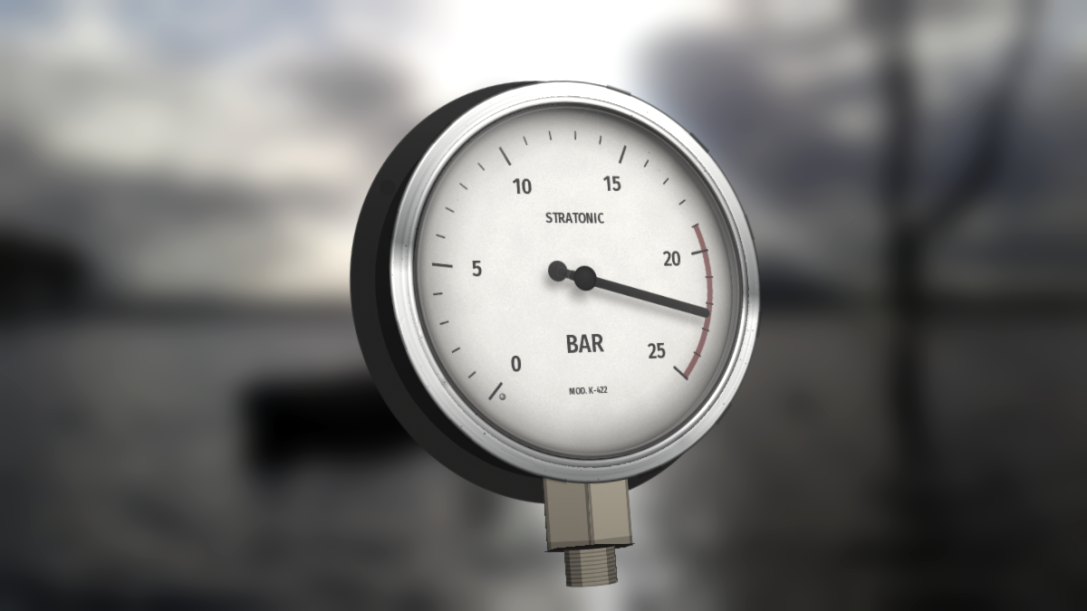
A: 22.5 bar
